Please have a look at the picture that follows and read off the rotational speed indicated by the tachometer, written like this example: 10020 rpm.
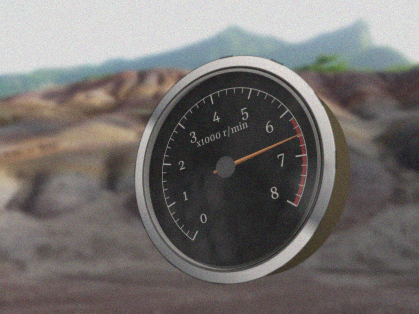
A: 6600 rpm
